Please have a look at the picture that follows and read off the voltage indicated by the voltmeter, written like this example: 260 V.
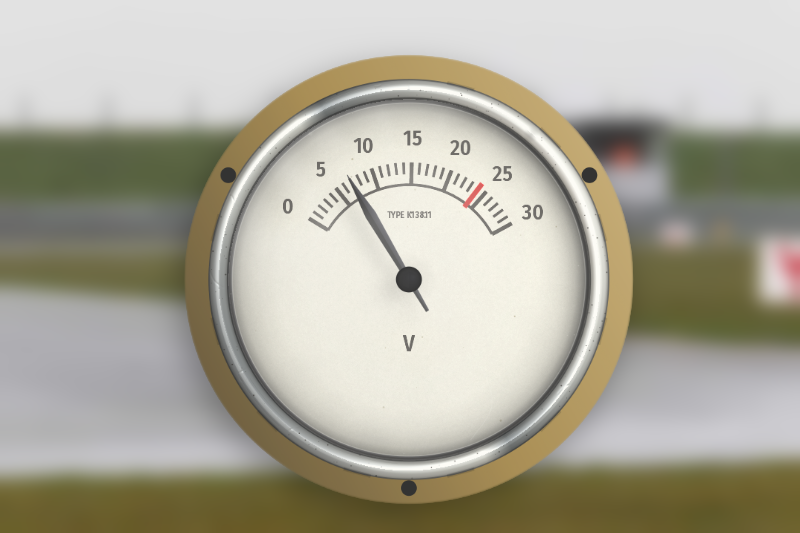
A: 7 V
